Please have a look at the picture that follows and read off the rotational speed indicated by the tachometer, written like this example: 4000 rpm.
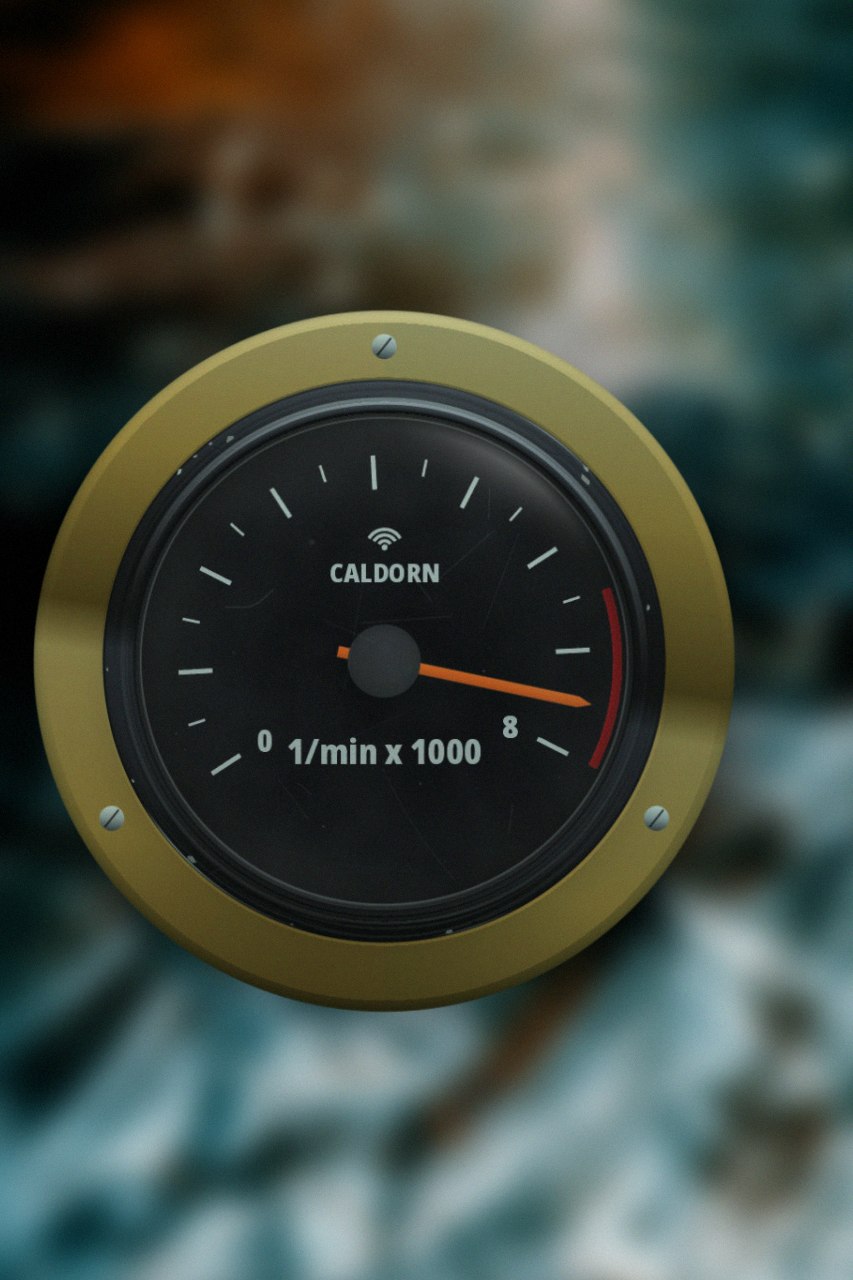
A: 7500 rpm
